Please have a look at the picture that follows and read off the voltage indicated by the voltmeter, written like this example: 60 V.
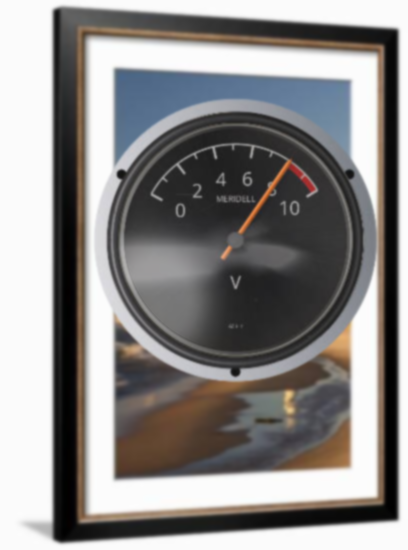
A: 8 V
